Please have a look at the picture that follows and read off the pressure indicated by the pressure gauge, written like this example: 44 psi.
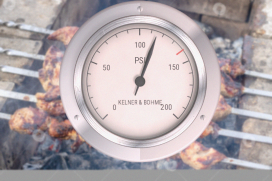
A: 115 psi
